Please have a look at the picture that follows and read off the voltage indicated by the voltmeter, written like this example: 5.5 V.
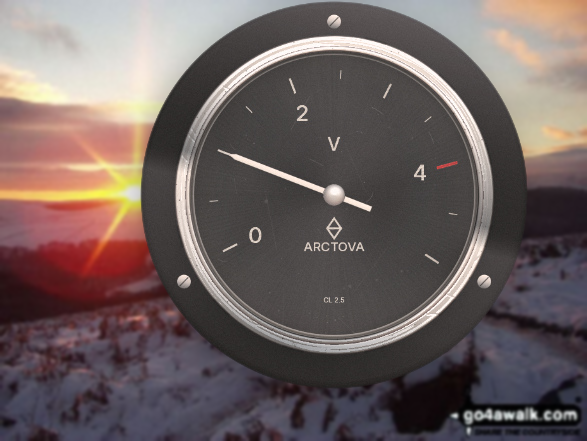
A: 1 V
